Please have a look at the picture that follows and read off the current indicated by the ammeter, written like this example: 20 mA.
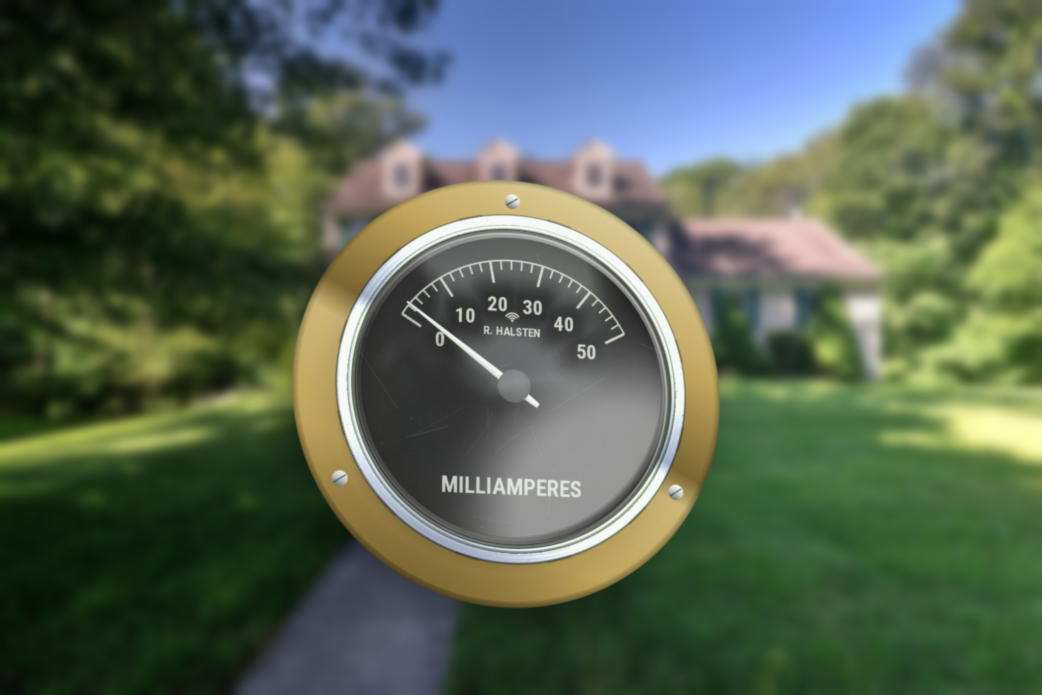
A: 2 mA
